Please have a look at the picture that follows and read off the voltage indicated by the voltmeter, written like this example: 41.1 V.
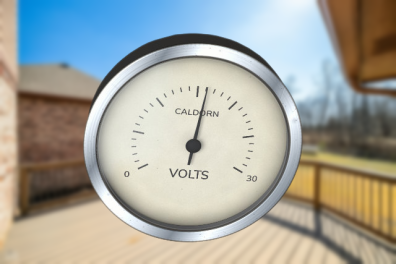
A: 16 V
